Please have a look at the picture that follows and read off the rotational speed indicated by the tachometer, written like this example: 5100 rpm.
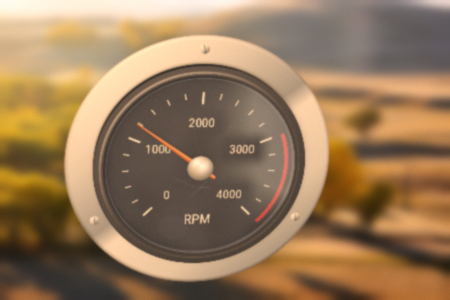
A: 1200 rpm
